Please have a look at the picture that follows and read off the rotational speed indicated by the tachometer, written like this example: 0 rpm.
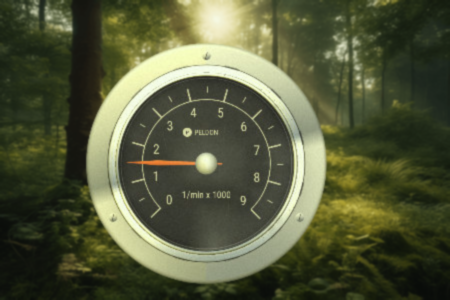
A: 1500 rpm
